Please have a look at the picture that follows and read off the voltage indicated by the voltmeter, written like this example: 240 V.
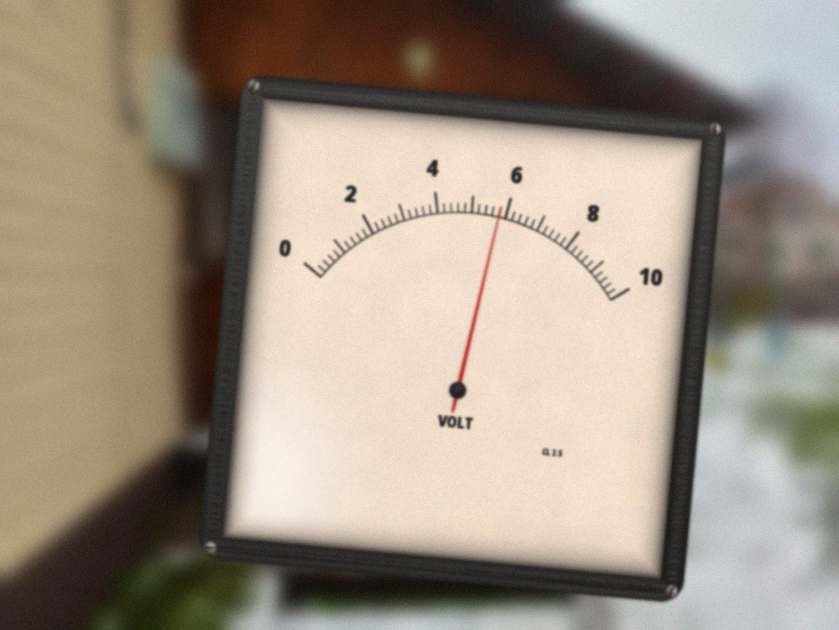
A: 5.8 V
